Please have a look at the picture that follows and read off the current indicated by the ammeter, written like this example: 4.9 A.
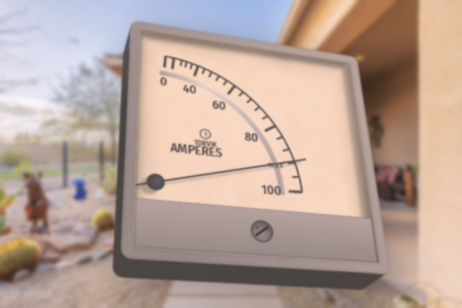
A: 92 A
